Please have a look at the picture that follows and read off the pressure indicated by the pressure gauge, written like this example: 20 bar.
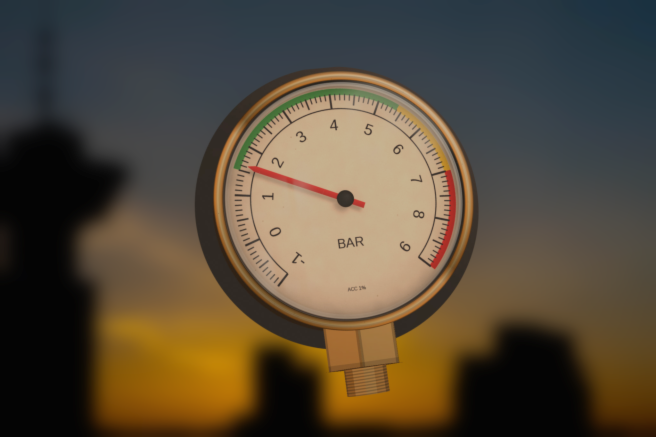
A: 1.6 bar
